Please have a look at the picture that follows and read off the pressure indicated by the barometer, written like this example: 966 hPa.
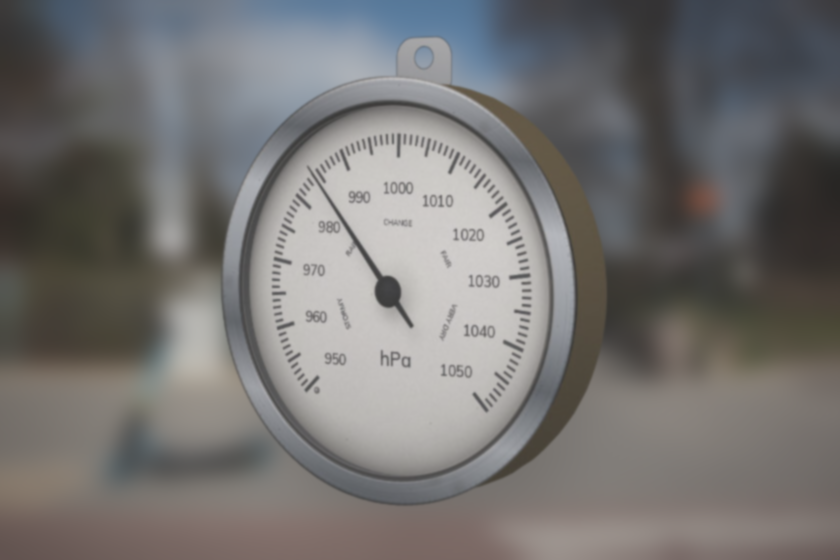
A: 985 hPa
